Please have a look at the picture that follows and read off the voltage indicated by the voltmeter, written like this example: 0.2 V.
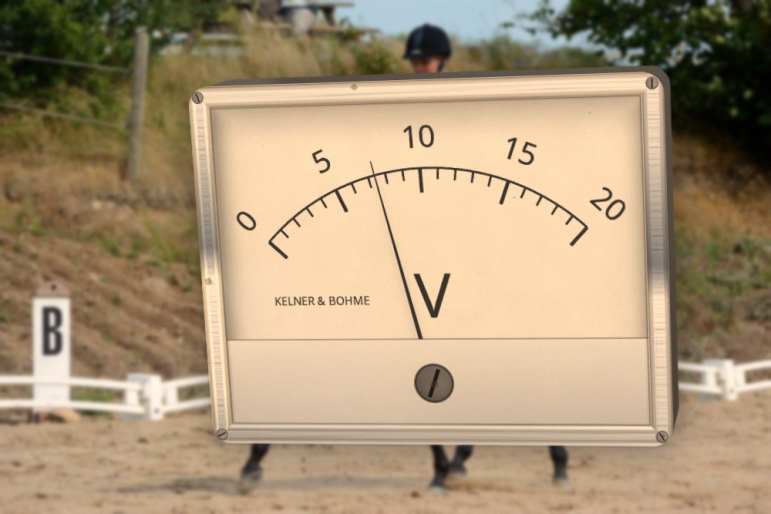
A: 7.5 V
